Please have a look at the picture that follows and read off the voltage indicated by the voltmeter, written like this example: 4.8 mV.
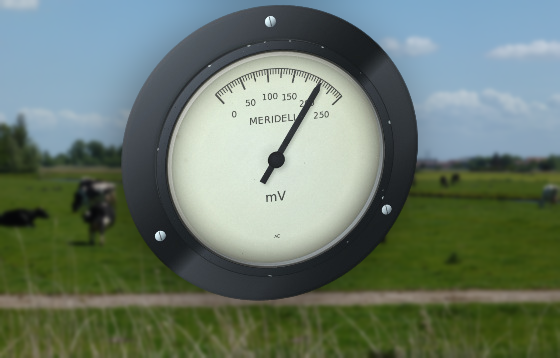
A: 200 mV
